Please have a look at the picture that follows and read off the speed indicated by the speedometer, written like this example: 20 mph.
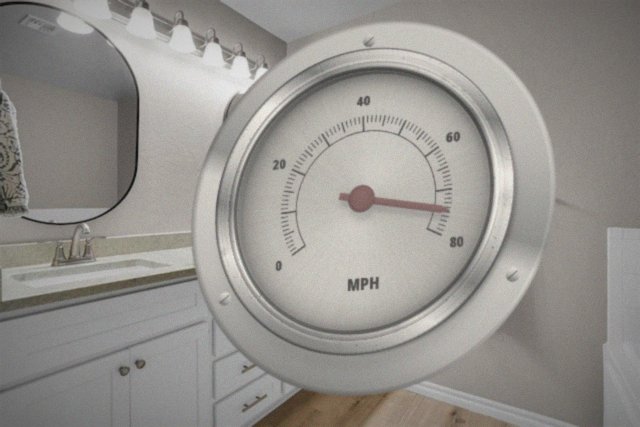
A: 75 mph
